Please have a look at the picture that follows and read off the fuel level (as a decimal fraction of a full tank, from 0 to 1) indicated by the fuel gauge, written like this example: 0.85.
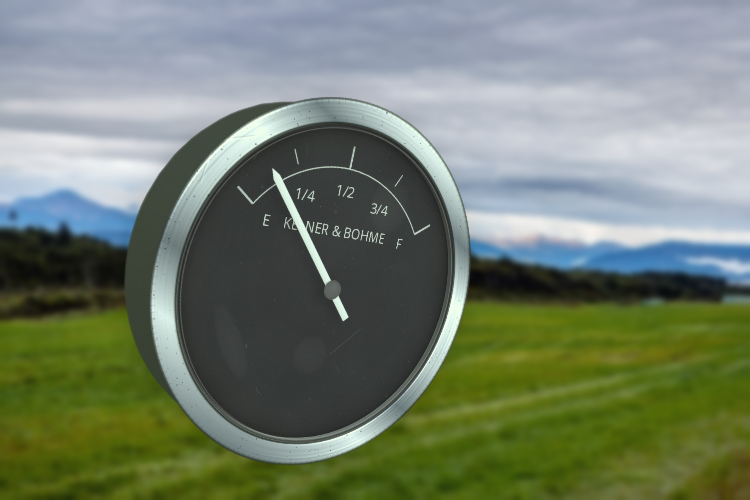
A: 0.125
